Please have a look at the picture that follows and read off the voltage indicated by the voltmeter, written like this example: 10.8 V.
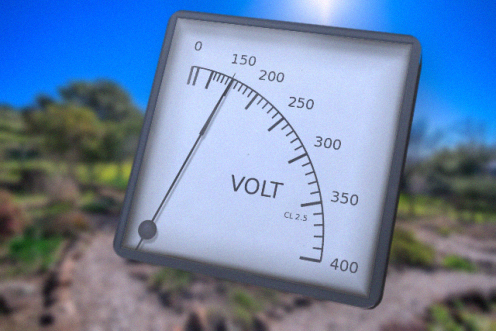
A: 150 V
